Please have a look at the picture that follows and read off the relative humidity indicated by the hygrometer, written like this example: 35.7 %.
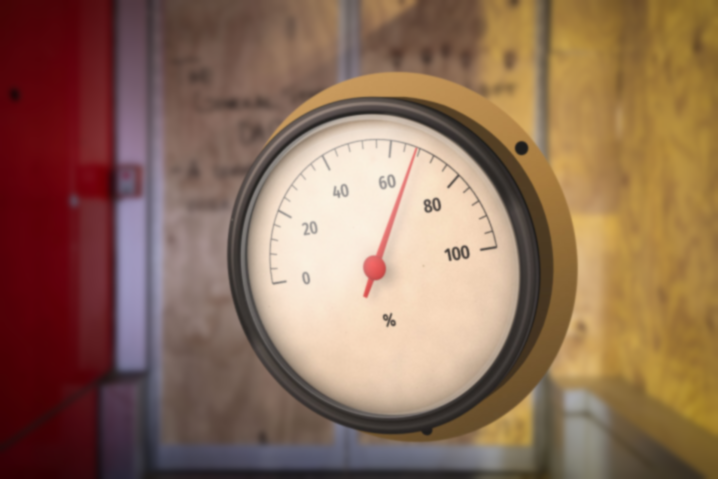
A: 68 %
